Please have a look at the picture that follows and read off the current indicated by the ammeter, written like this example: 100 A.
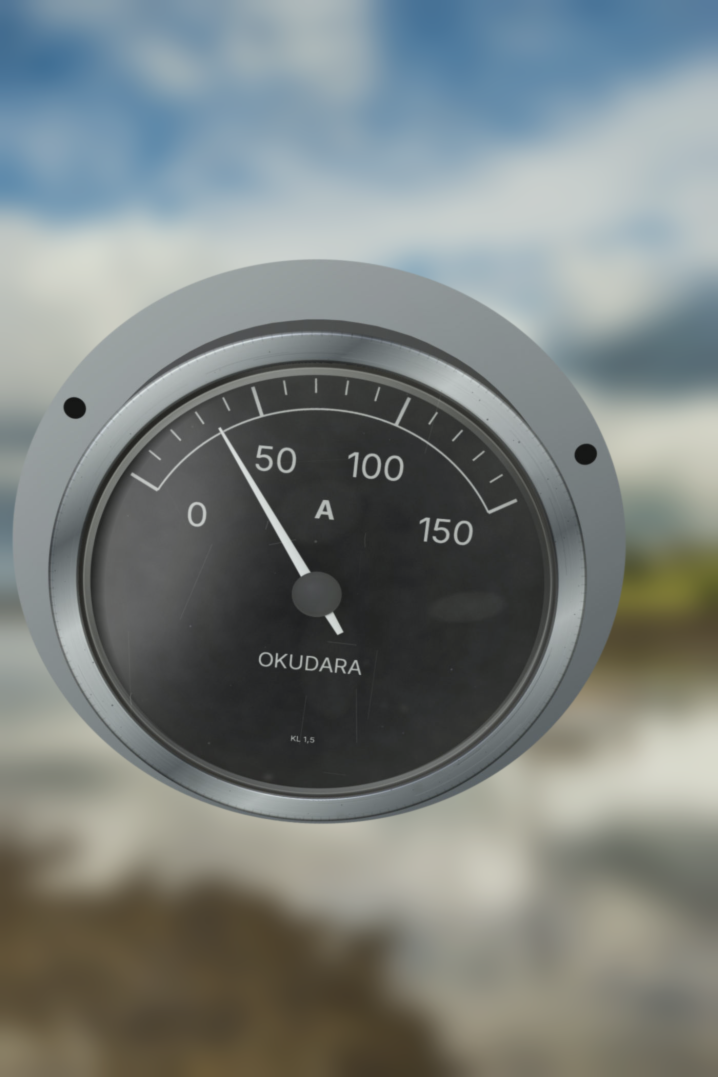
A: 35 A
